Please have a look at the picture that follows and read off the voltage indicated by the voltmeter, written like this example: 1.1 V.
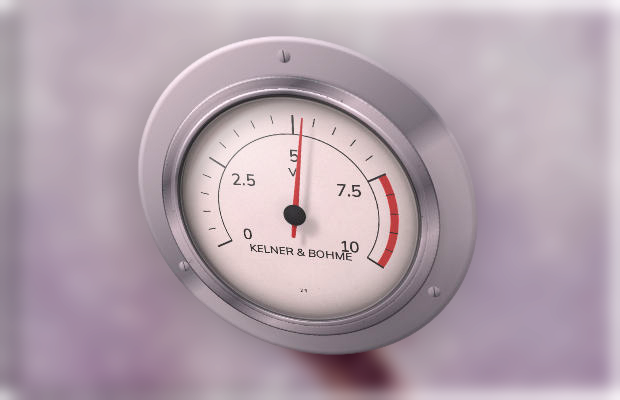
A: 5.25 V
